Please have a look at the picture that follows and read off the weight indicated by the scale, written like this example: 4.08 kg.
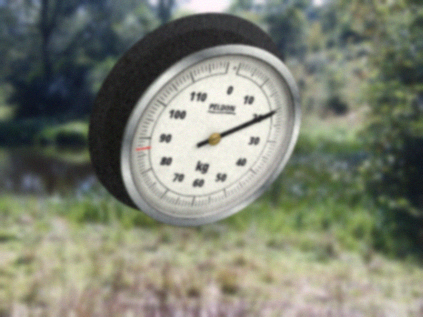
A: 20 kg
